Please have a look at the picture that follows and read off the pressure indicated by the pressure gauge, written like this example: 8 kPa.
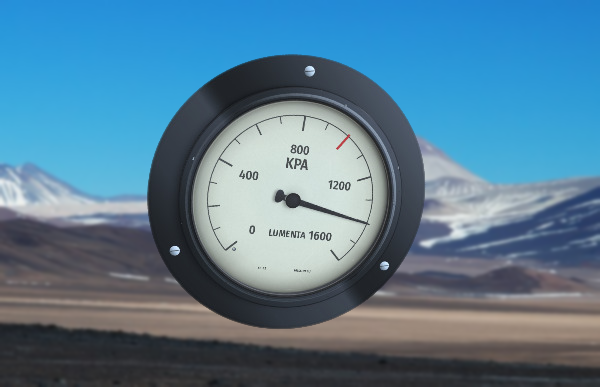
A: 1400 kPa
